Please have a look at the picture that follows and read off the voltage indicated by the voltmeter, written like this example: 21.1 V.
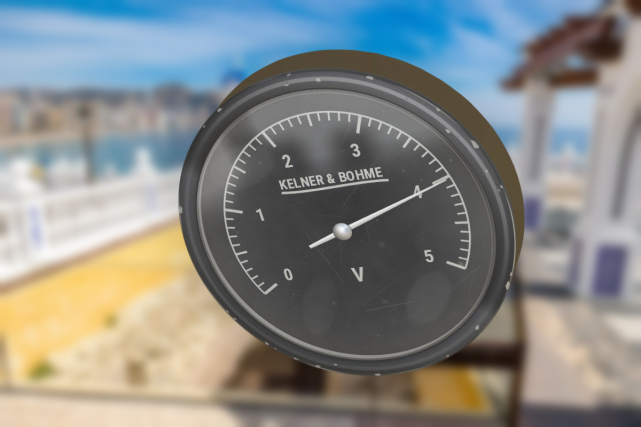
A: 4 V
